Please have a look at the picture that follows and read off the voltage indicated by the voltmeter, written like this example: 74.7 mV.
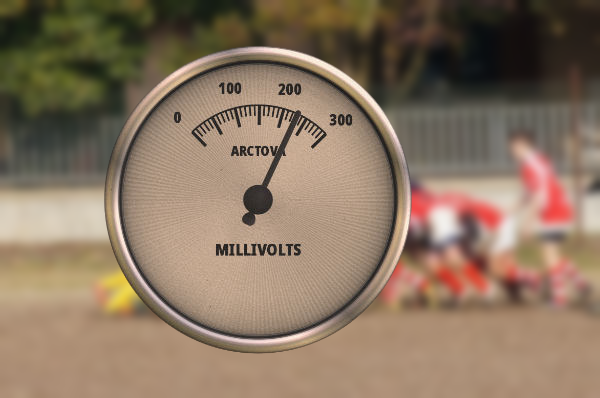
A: 230 mV
